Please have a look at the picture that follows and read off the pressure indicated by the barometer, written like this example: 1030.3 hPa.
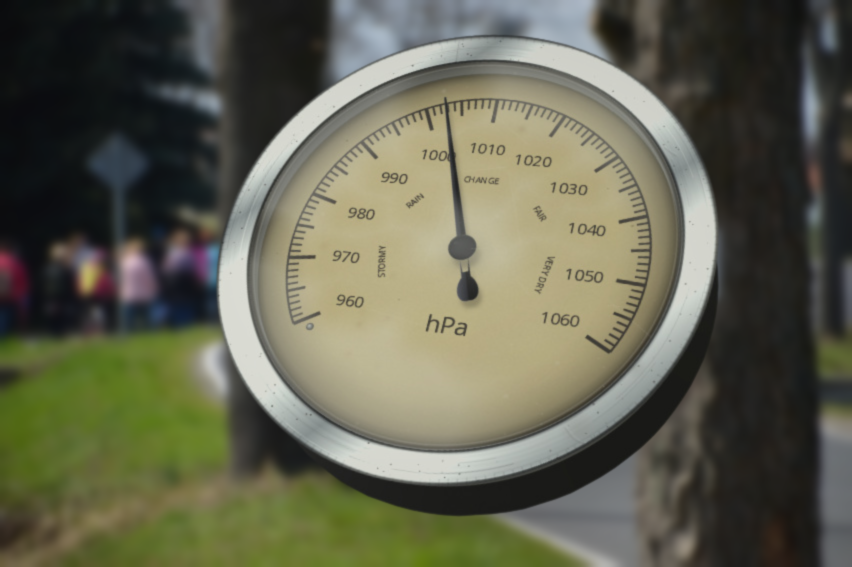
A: 1003 hPa
